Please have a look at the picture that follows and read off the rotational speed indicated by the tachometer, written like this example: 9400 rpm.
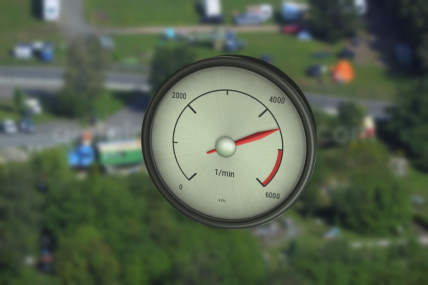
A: 4500 rpm
